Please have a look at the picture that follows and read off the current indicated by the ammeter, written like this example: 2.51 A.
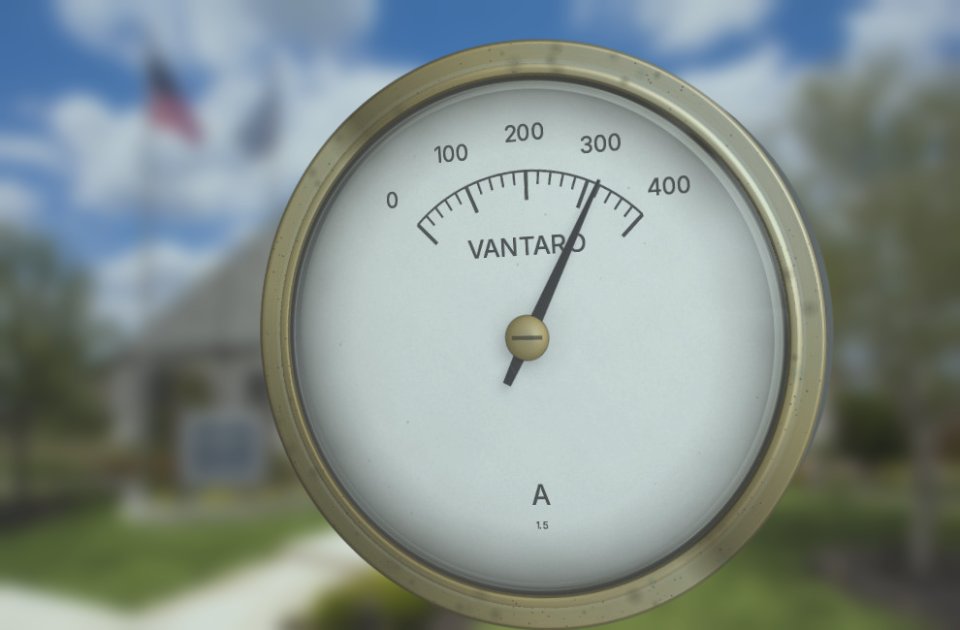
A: 320 A
